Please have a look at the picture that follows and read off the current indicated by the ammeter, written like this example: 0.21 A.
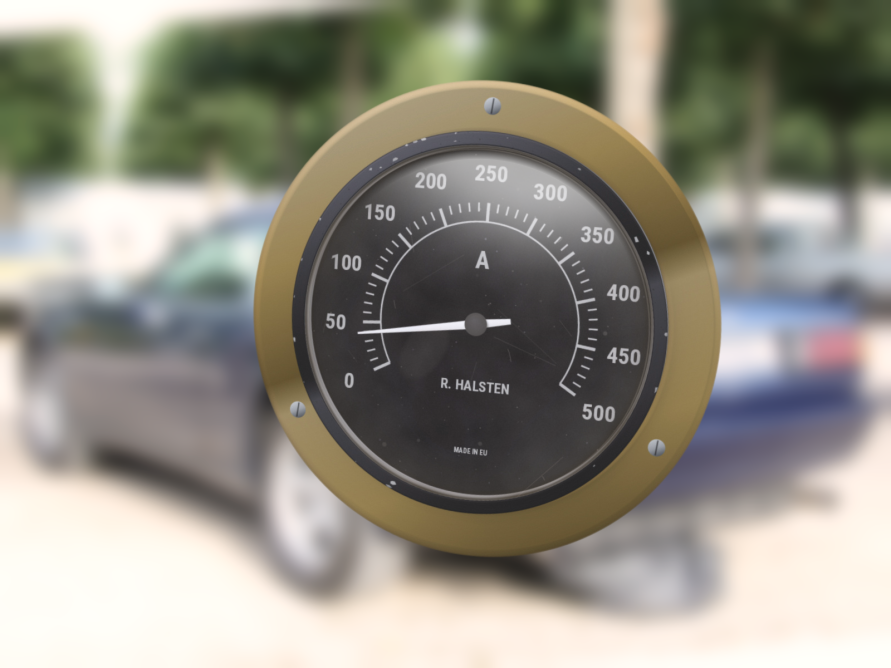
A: 40 A
